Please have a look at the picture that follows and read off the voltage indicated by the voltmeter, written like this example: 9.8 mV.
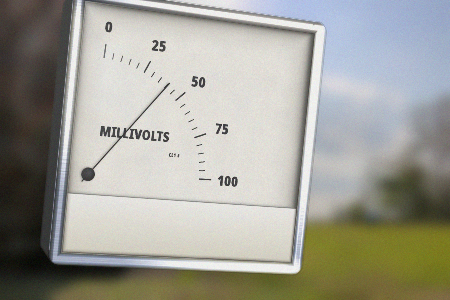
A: 40 mV
